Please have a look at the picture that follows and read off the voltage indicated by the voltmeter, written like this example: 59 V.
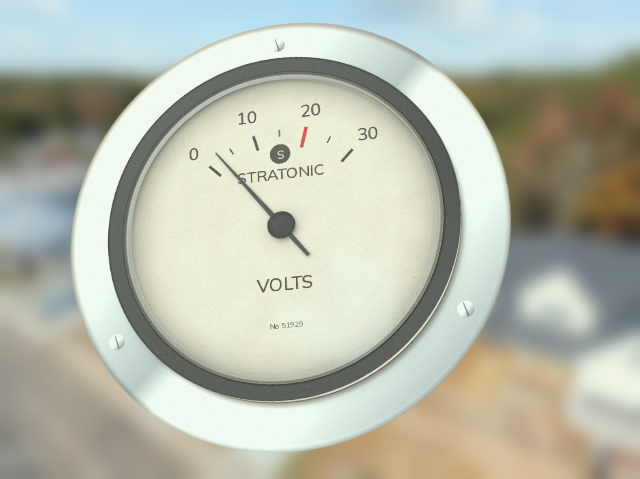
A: 2.5 V
